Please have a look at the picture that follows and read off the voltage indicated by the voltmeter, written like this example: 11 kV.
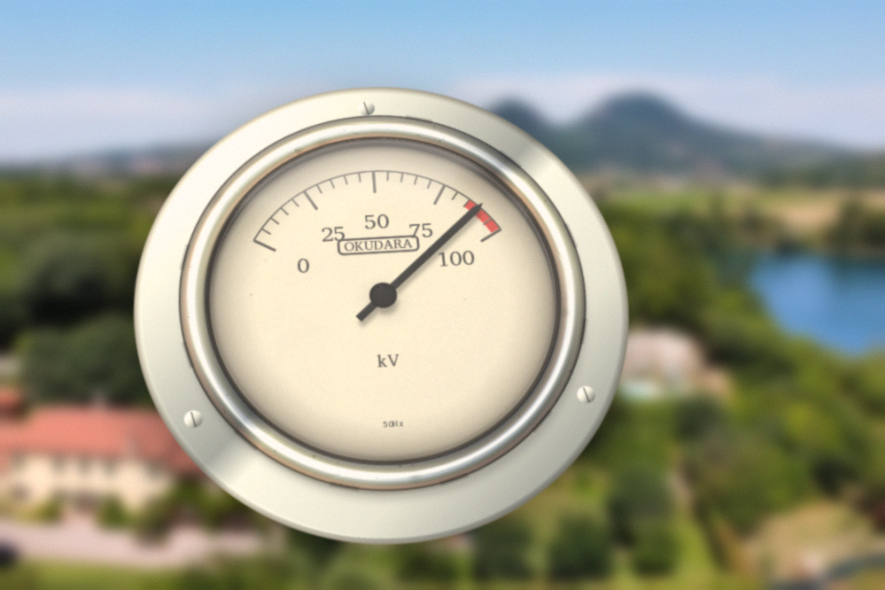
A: 90 kV
